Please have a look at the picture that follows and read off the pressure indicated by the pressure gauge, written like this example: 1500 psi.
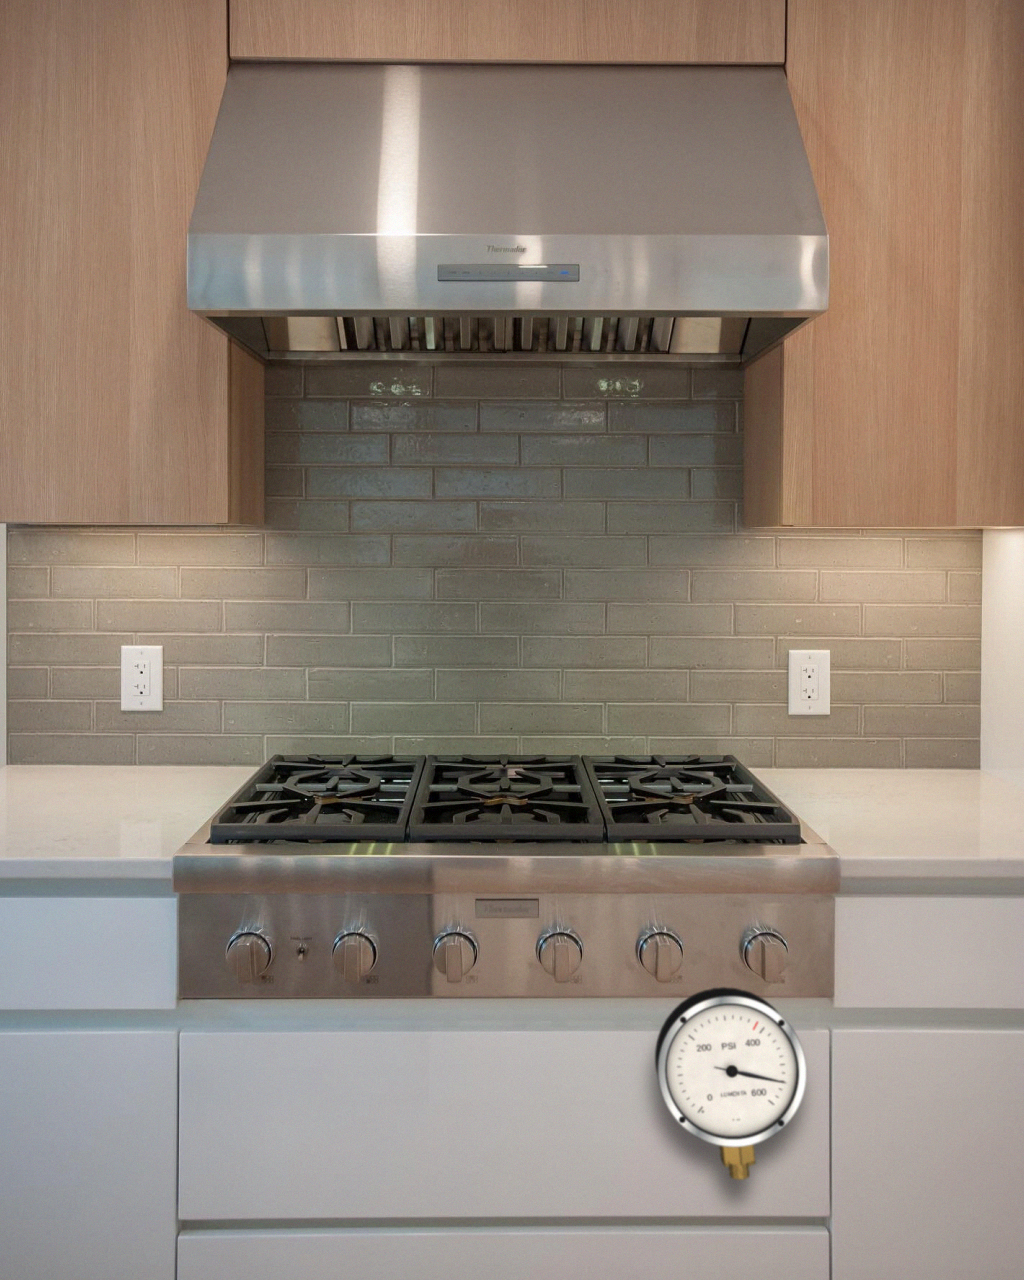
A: 540 psi
